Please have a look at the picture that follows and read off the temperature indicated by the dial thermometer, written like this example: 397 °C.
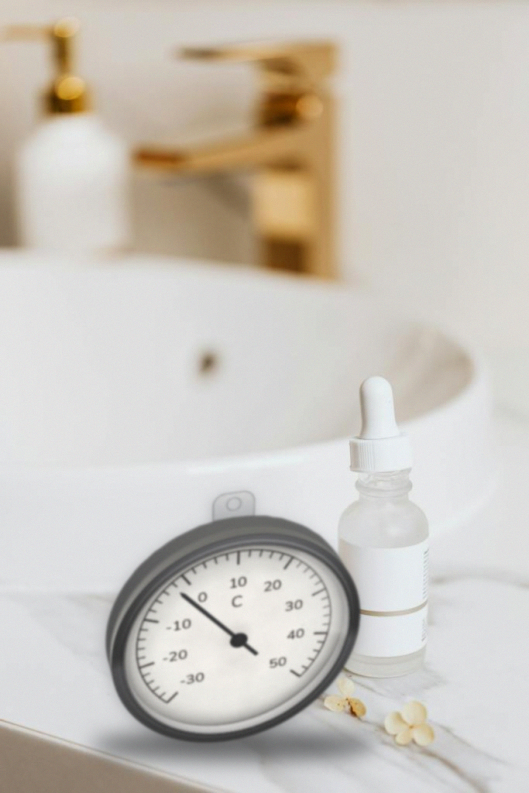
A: -2 °C
